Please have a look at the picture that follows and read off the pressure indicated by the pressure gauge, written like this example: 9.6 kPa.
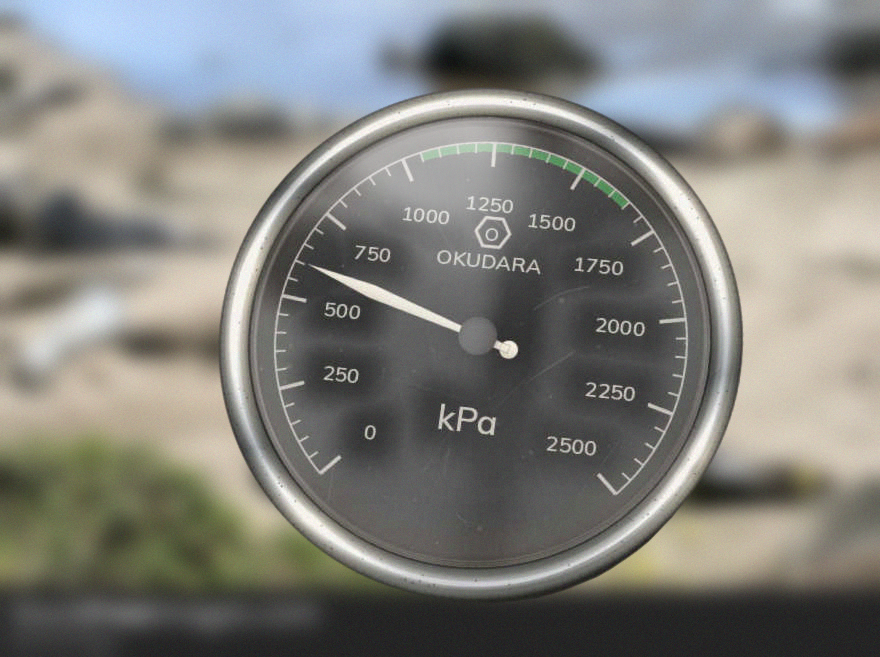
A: 600 kPa
